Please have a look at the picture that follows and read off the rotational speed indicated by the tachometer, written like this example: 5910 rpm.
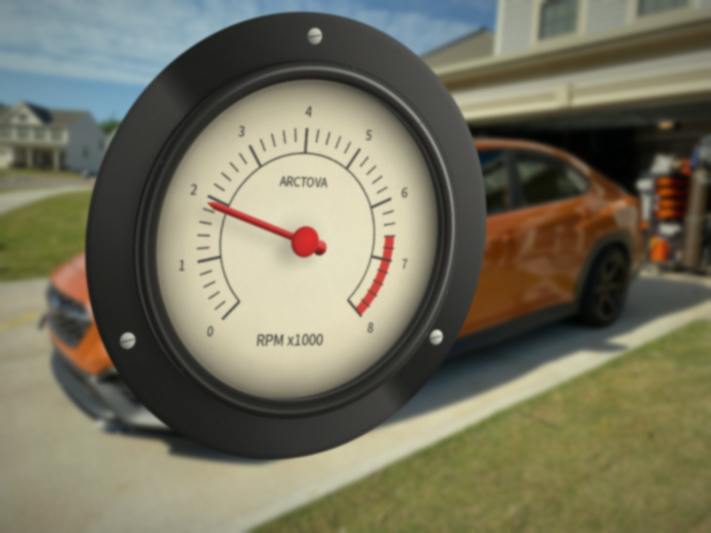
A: 1900 rpm
